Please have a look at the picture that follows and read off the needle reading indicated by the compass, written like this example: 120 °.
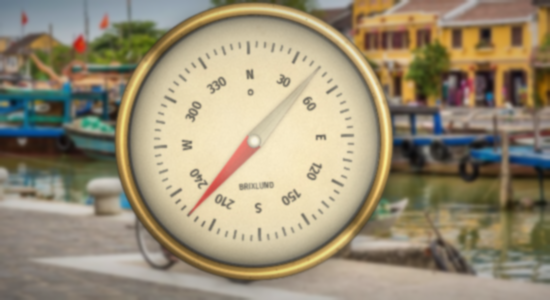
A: 225 °
